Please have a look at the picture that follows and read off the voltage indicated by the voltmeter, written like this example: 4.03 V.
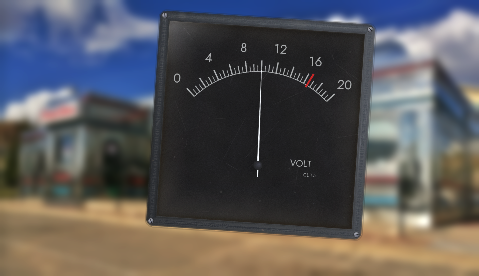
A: 10 V
